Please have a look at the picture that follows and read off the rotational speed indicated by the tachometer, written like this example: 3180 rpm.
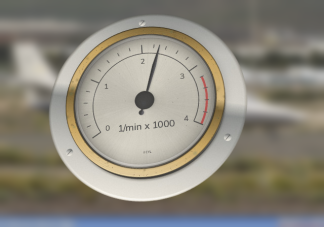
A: 2300 rpm
